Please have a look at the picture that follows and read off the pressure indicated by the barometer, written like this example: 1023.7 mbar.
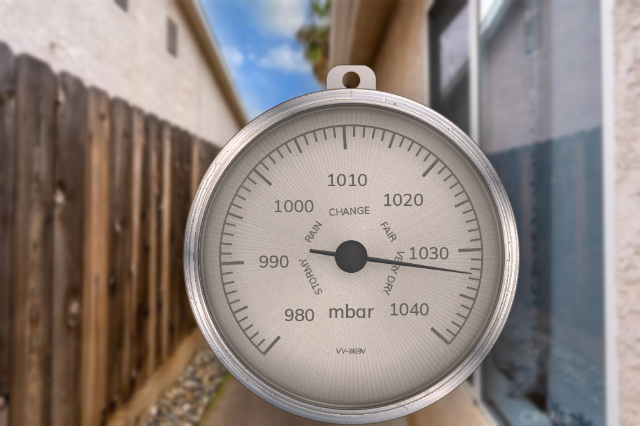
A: 1032.5 mbar
